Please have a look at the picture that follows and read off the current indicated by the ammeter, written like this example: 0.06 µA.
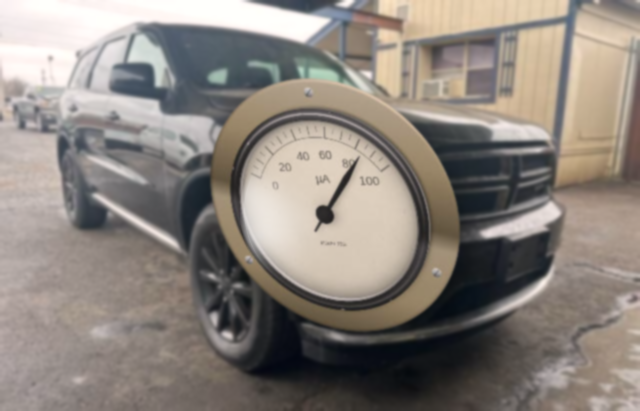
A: 85 µA
